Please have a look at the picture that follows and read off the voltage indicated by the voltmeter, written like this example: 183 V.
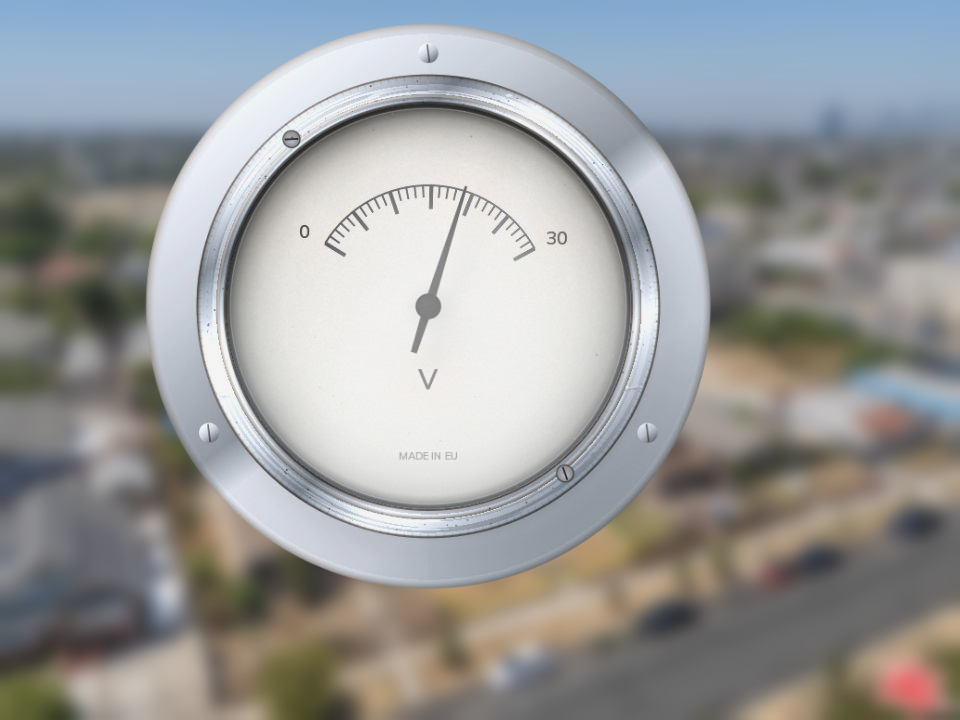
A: 19 V
